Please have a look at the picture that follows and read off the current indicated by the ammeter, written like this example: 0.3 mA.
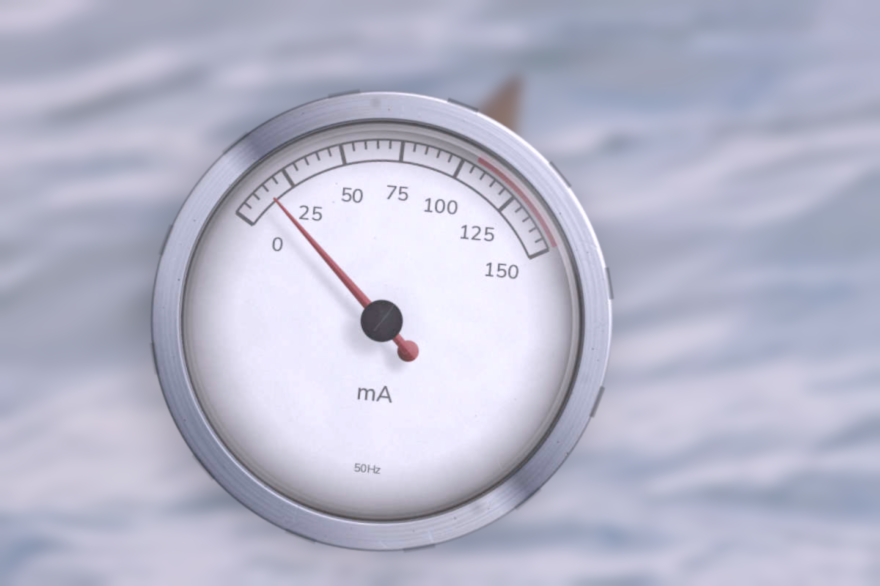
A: 15 mA
